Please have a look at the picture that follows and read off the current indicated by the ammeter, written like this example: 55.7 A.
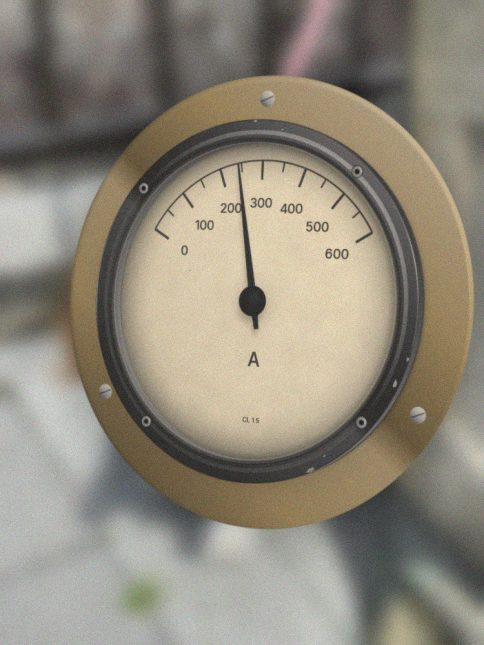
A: 250 A
